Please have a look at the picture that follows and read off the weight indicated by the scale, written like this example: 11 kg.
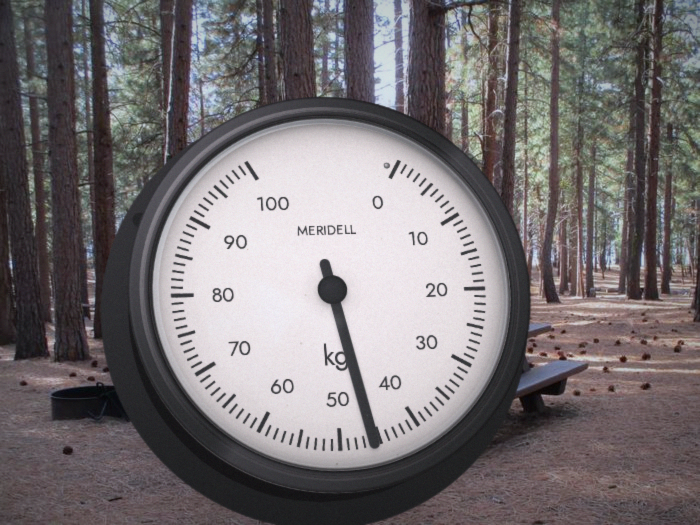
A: 46 kg
